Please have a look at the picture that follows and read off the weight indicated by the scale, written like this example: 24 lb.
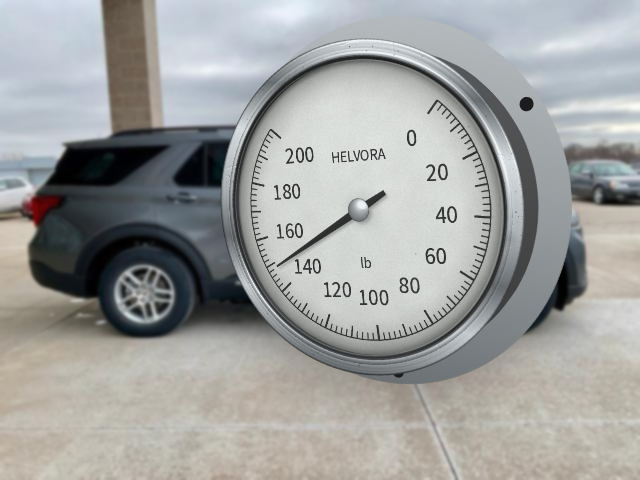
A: 148 lb
